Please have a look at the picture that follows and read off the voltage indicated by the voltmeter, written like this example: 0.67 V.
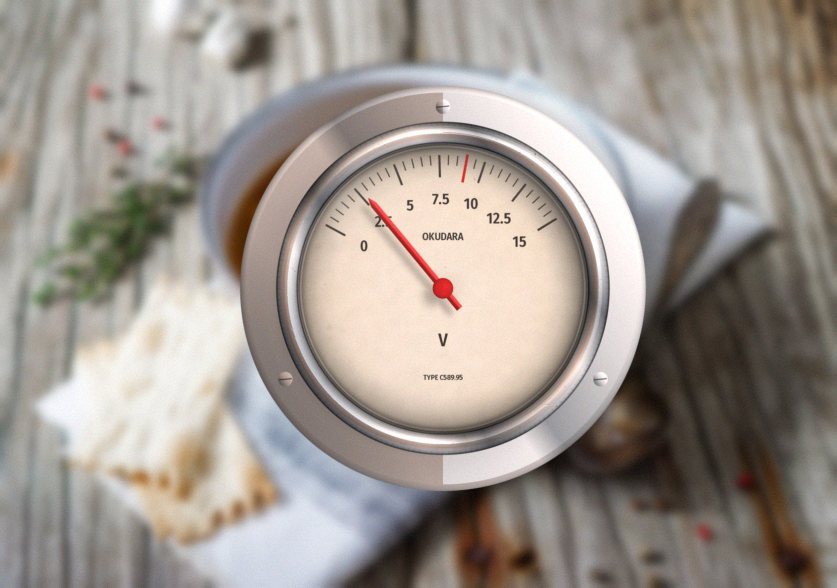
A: 2.75 V
